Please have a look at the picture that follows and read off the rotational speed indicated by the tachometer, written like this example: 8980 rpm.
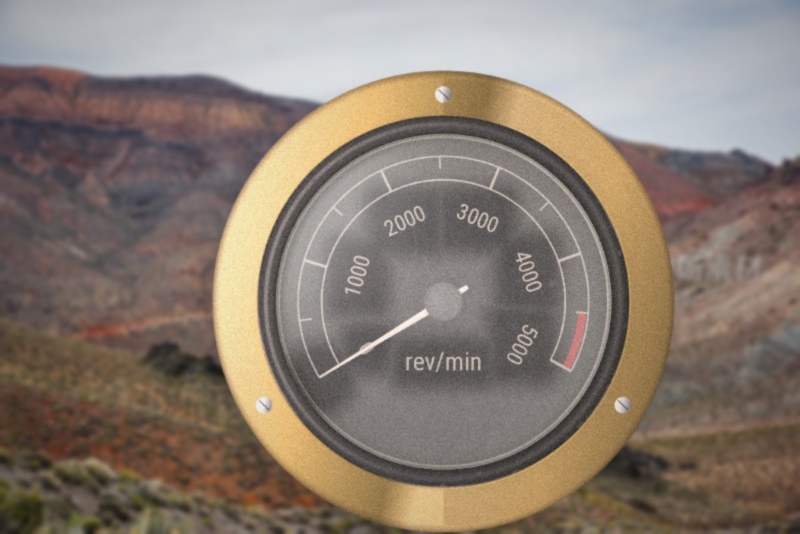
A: 0 rpm
